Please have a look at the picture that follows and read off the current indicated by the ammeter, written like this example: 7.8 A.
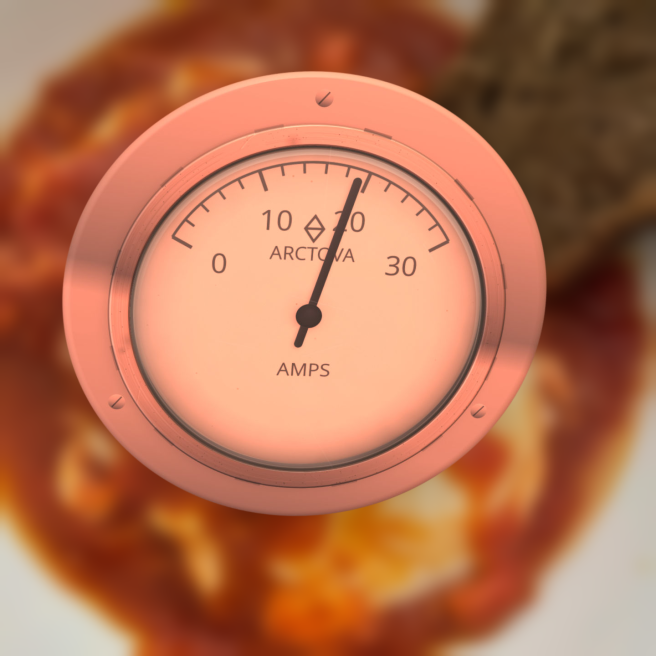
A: 19 A
